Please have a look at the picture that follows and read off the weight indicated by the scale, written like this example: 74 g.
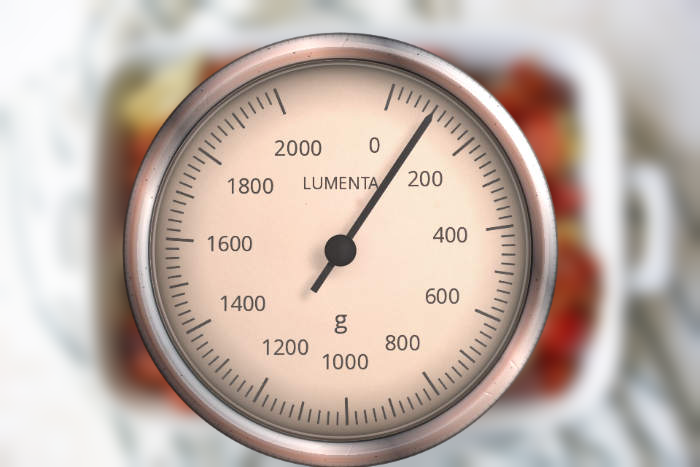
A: 100 g
